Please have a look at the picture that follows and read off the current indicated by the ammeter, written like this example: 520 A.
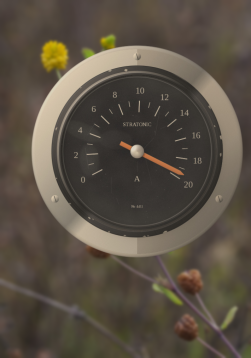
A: 19.5 A
